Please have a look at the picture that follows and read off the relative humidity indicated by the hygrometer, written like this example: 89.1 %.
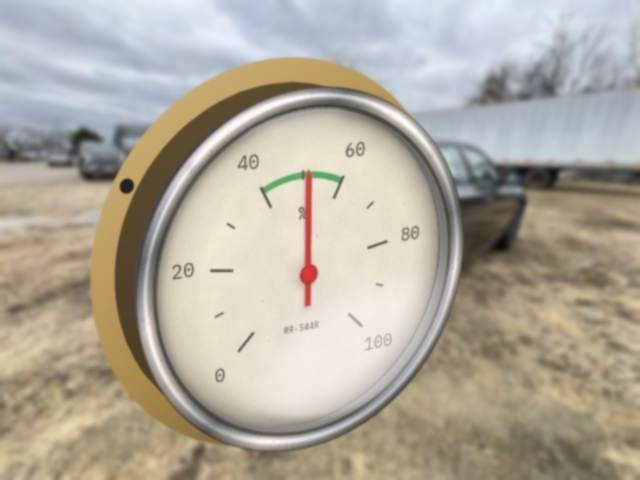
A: 50 %
